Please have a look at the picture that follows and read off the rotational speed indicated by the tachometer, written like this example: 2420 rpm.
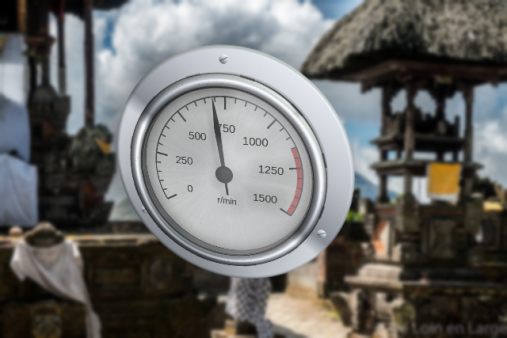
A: 700 rpm
